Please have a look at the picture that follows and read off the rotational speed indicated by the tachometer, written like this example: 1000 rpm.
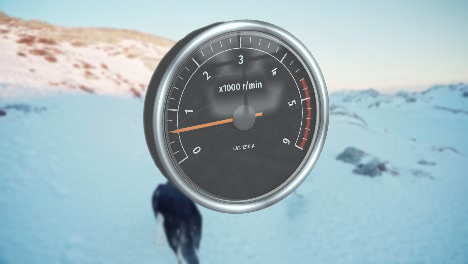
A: 600 rpm
